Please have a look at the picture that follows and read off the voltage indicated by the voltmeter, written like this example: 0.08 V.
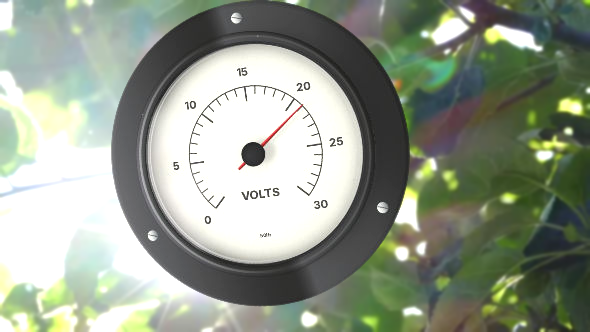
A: 21 V
